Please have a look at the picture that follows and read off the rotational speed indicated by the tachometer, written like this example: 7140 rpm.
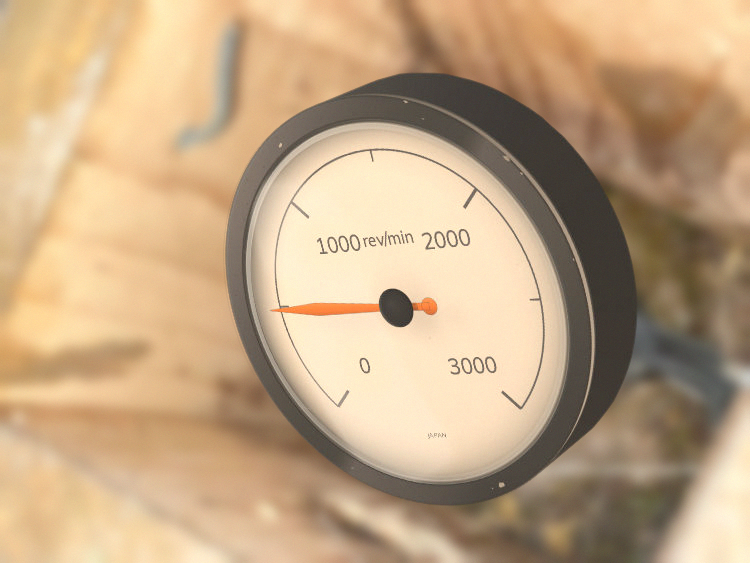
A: 500 rpm
